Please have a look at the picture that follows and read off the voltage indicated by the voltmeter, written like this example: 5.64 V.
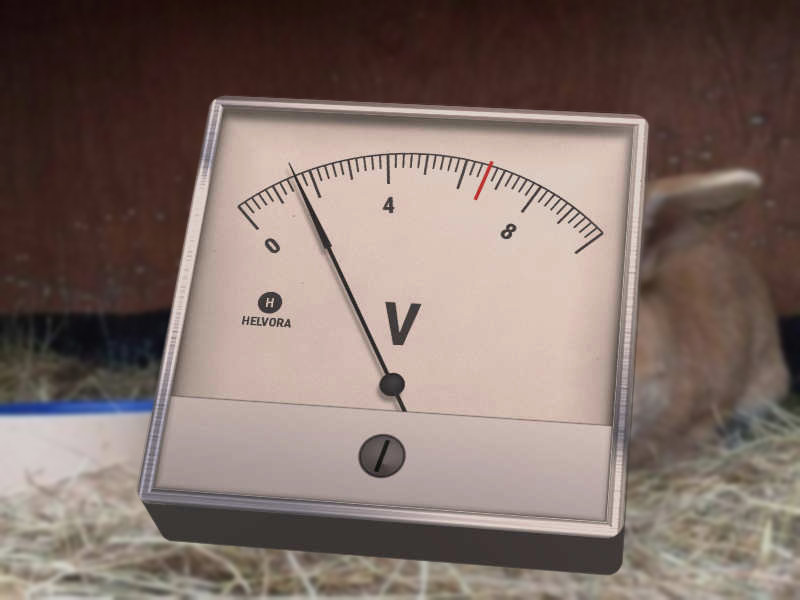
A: 1.6 V
